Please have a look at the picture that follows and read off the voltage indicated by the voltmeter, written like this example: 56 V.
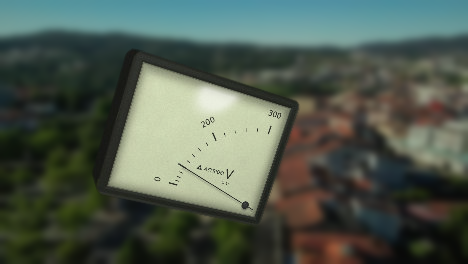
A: 100 V
